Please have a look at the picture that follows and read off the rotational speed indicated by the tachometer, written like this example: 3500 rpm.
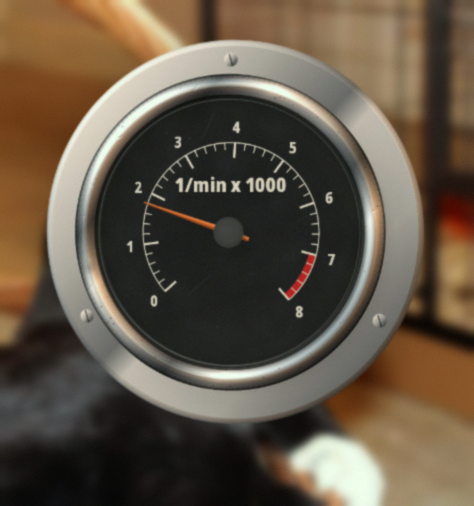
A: 1800 rpm
